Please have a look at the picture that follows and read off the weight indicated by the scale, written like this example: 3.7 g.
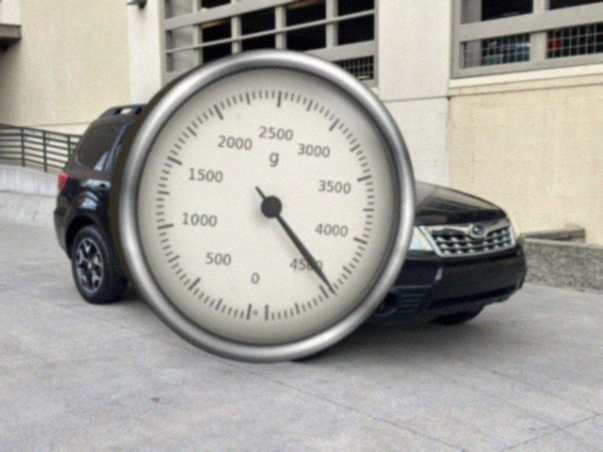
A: 4450 g
